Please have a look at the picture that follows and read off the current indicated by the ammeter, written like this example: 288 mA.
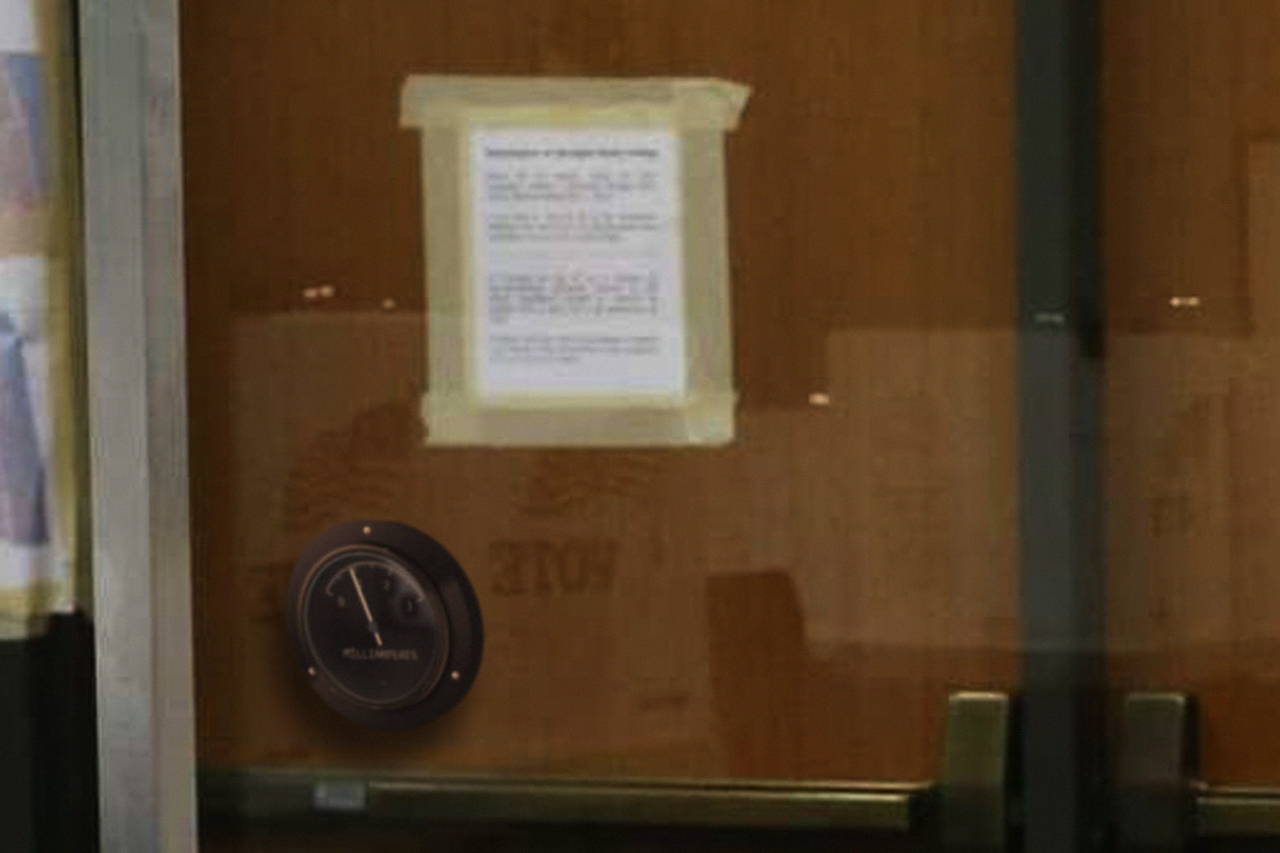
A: 1 mA
